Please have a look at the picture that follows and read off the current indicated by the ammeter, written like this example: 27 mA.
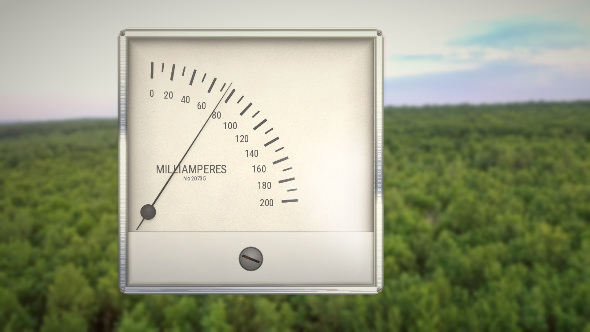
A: 75 mA
